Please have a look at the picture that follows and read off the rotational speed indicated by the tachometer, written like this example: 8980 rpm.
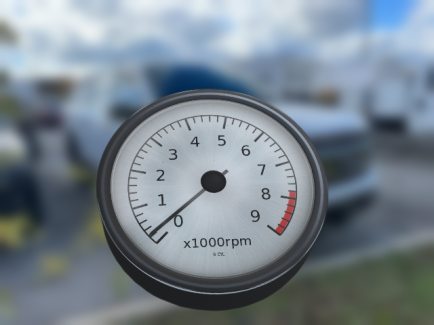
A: 200 rpm
